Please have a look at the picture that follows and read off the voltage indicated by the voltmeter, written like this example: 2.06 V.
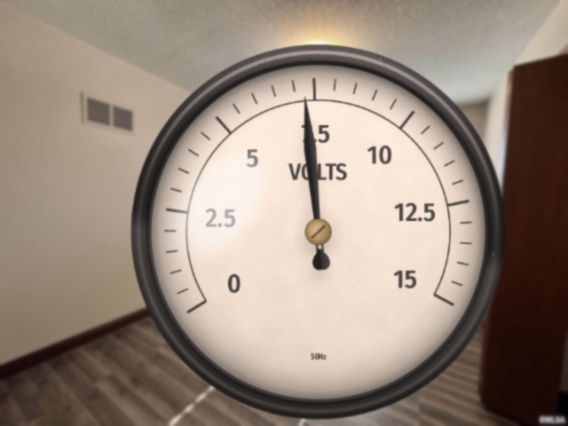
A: 7.25 V
